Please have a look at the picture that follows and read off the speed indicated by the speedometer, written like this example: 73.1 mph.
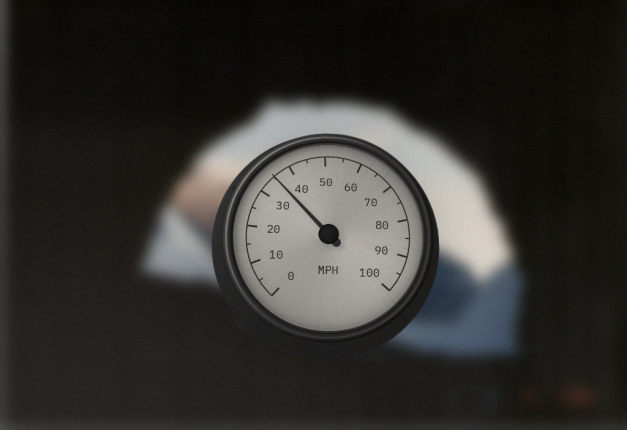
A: 35 mph
